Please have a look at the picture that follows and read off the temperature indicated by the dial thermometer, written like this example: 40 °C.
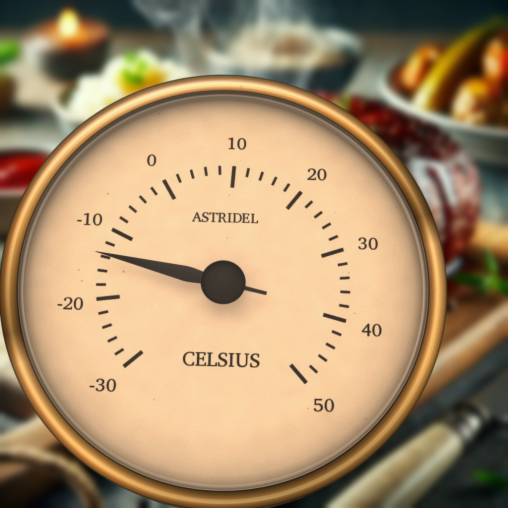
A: -14 °C
